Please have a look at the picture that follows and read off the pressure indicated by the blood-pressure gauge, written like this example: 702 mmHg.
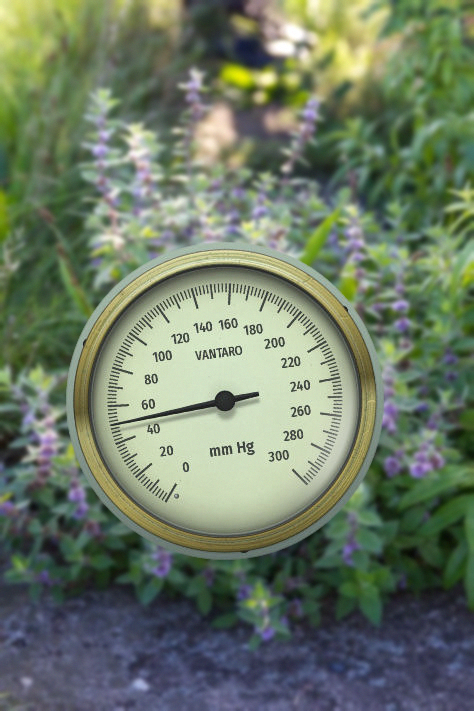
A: 50 mmHg
